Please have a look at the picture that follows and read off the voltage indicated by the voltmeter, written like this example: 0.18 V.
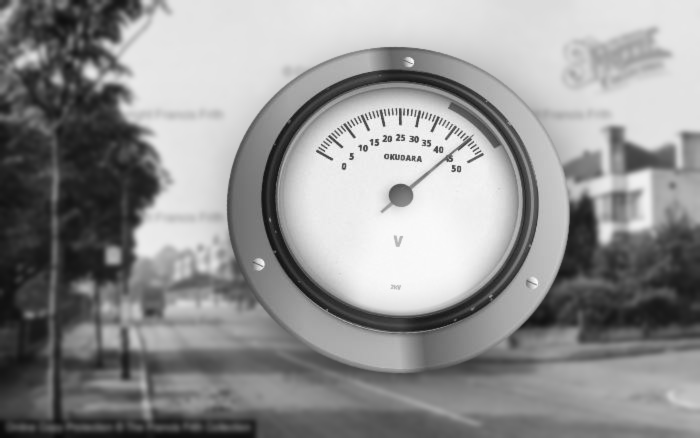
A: 45 V
